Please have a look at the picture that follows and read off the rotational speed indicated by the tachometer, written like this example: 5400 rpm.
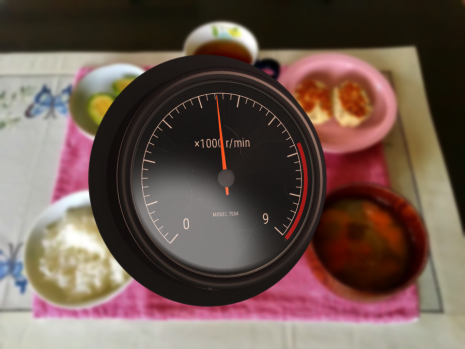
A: 4400 rpm
